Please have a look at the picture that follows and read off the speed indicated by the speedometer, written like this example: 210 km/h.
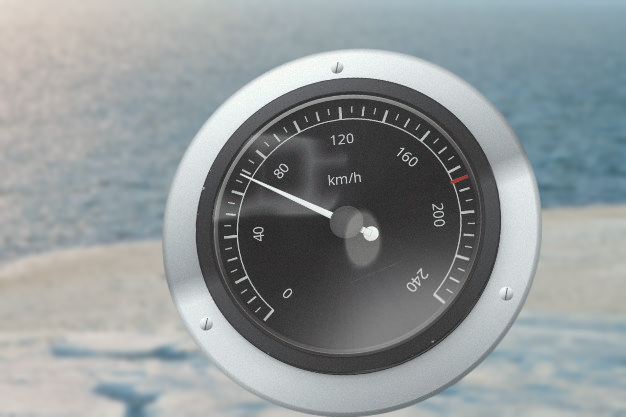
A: 67.5 km/h
